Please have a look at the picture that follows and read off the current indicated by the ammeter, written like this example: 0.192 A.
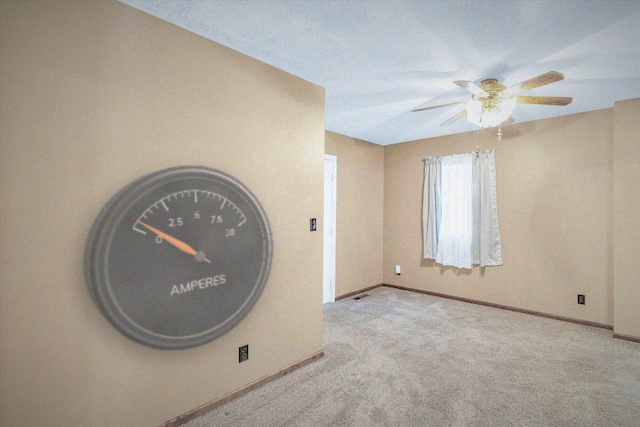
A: 0.5 A
